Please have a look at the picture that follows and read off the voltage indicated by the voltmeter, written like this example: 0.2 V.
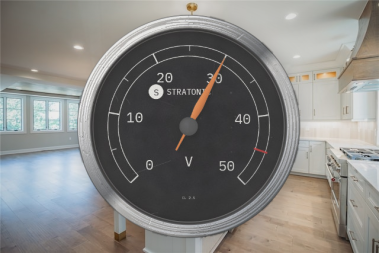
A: 30 V
